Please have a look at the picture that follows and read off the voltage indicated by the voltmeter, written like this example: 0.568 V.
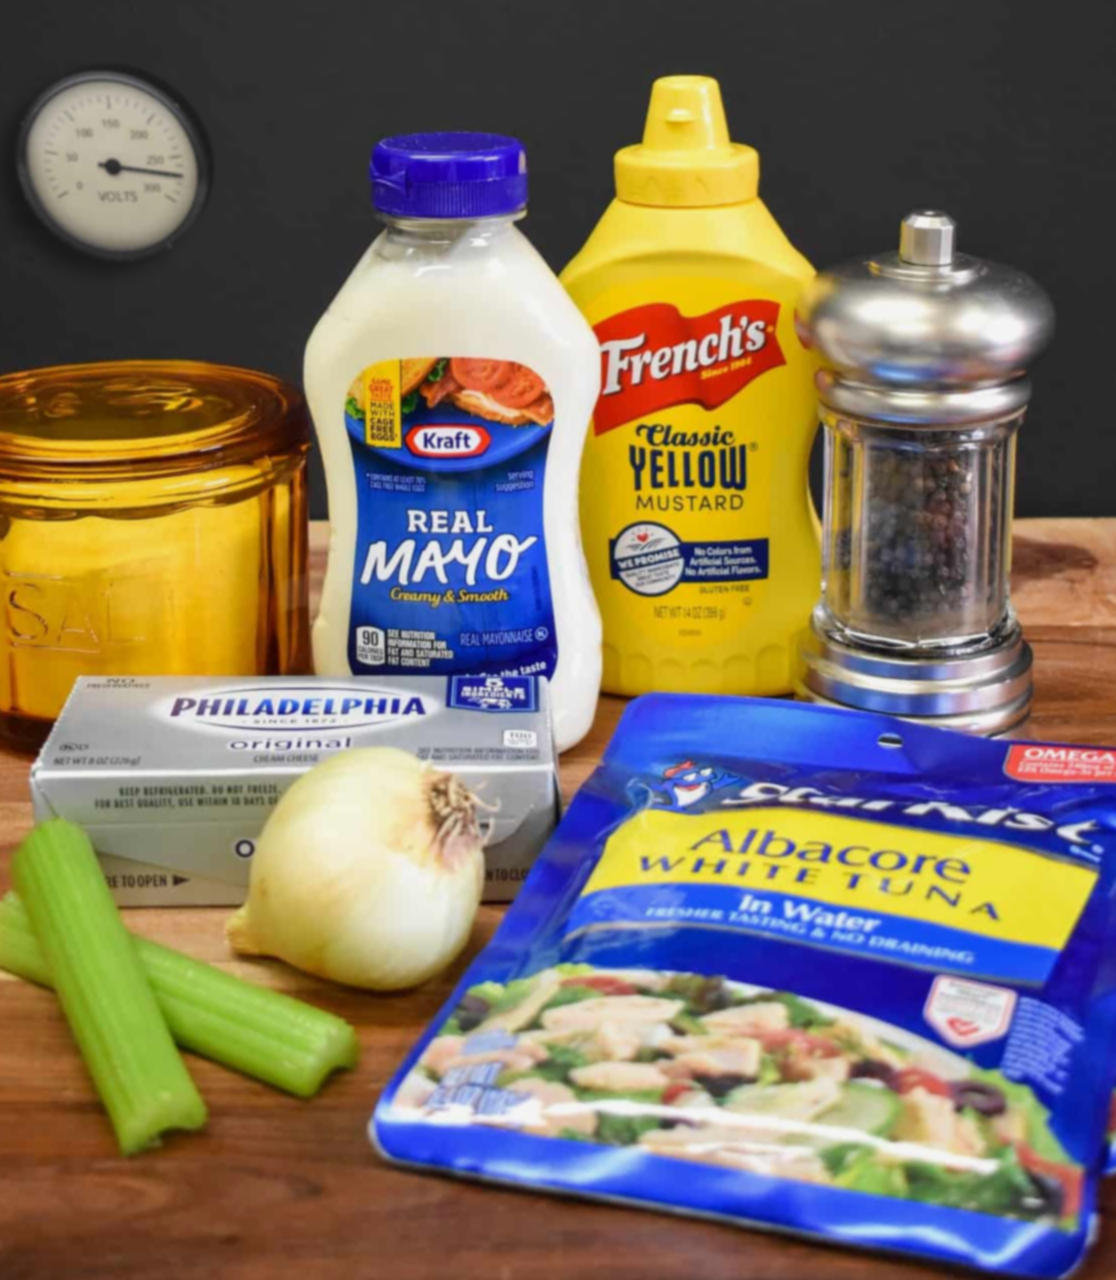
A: 270 V
